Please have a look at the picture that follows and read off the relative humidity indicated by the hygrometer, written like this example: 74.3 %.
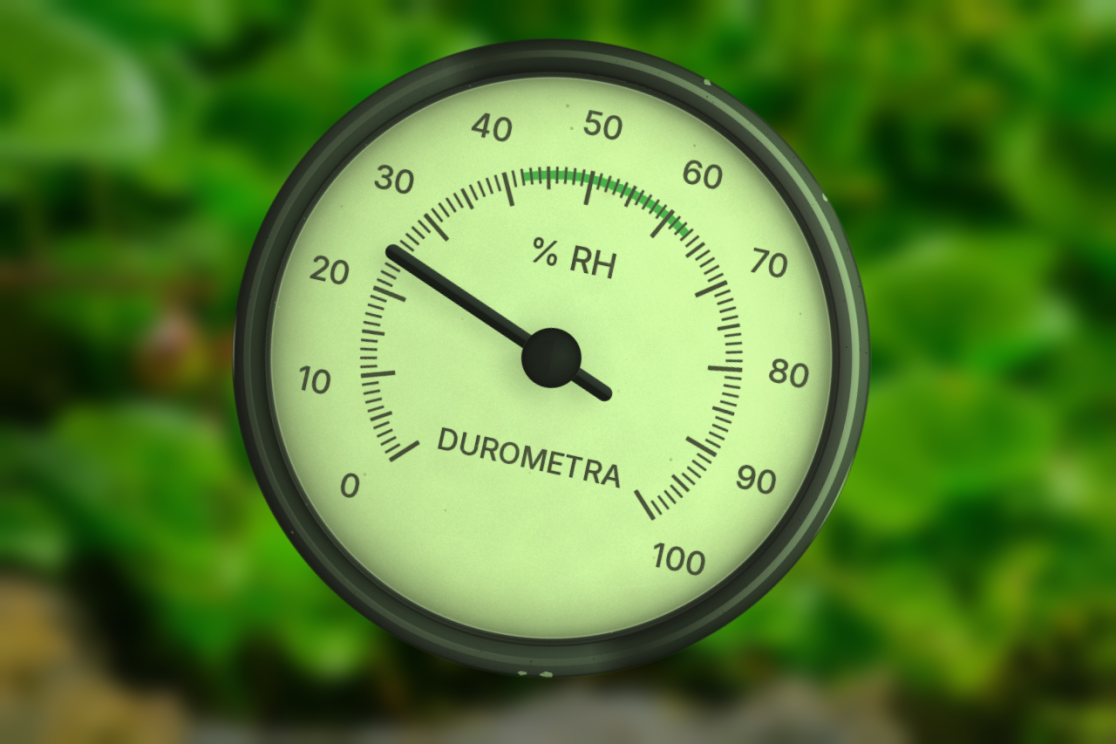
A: 24.5 %
